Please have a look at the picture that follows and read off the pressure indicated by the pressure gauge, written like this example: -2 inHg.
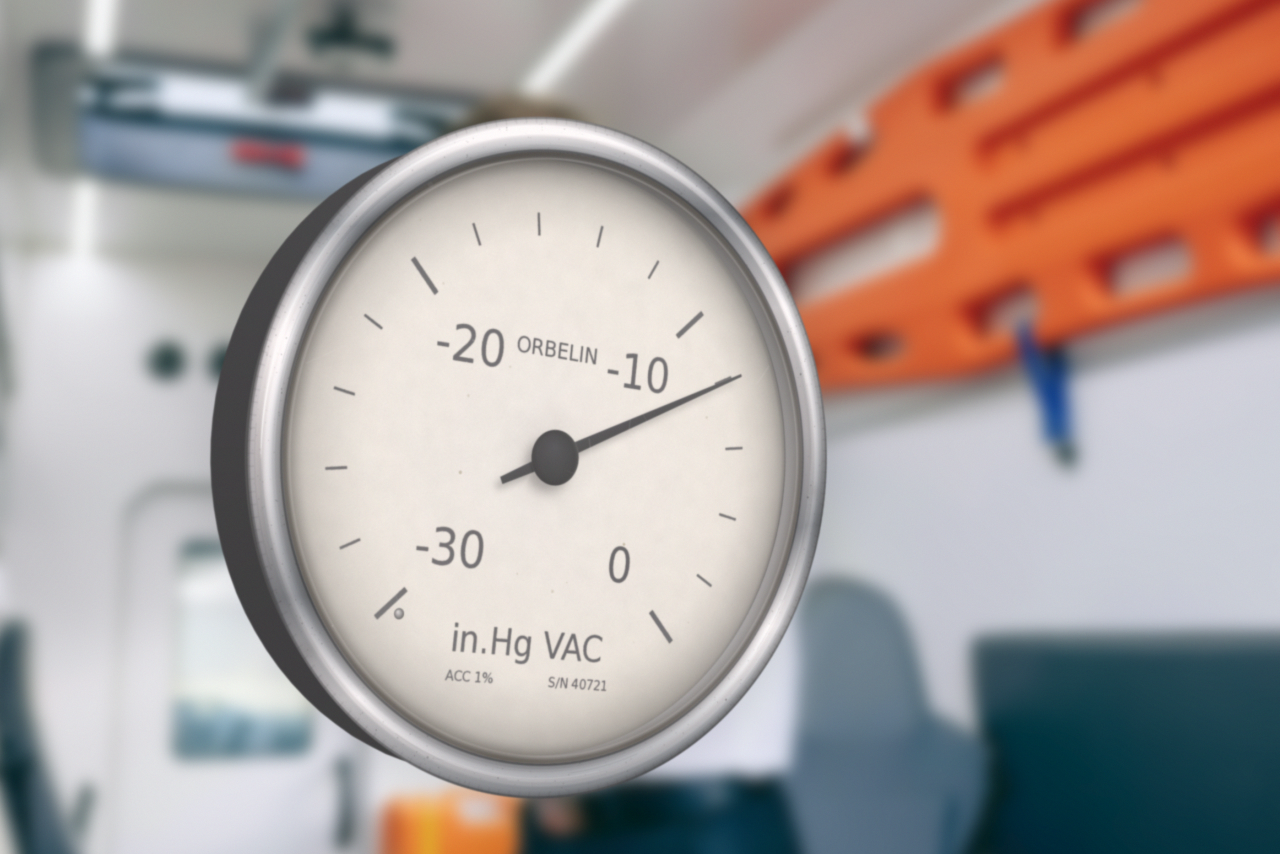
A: -8 inHg
